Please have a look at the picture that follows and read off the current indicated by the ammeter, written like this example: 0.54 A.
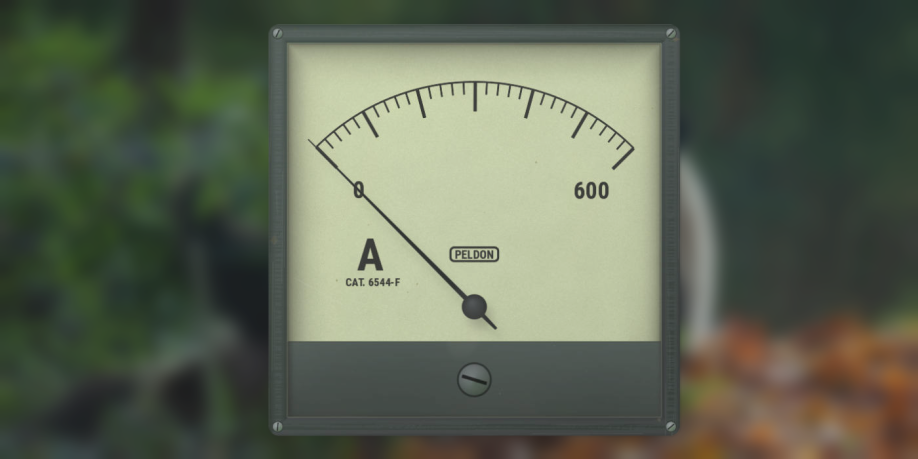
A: 0 A
